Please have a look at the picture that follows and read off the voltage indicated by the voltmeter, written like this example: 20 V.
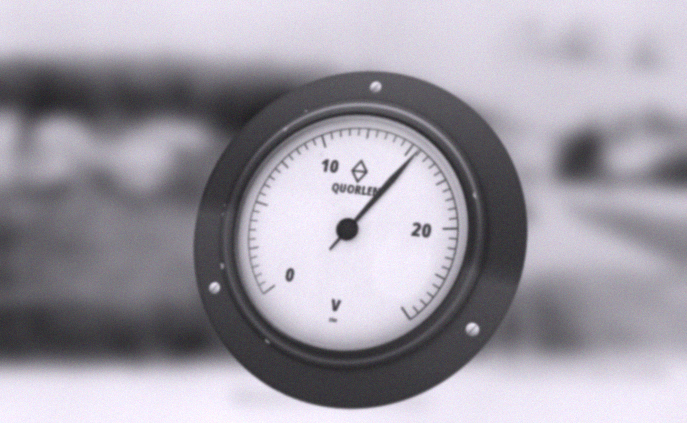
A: 15.5 V
